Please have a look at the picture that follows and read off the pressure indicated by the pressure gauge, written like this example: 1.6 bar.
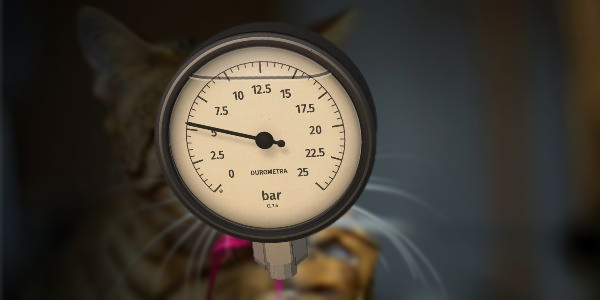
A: 5.5 bar
